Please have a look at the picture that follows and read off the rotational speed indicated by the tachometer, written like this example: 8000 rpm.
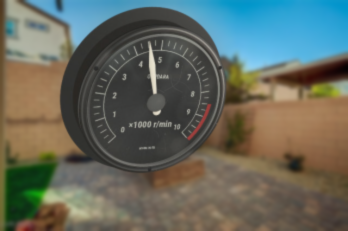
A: 4500 rpm
